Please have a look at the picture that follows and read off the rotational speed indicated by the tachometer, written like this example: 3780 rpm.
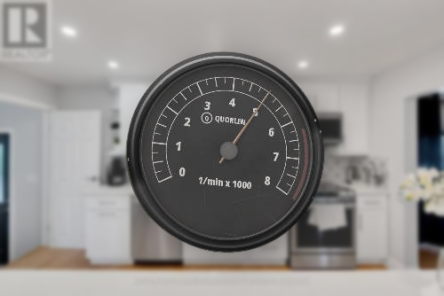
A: 5000 rpm
